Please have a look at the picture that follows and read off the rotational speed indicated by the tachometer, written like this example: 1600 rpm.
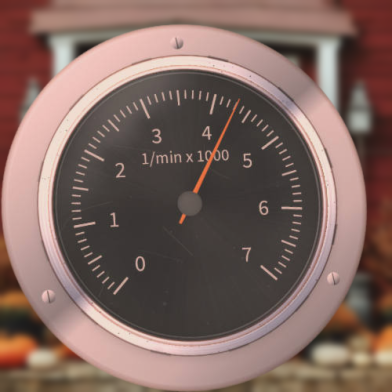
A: 4300 rpm
